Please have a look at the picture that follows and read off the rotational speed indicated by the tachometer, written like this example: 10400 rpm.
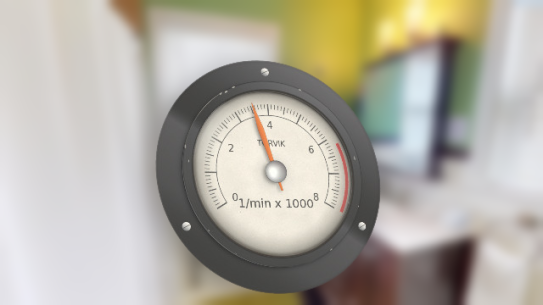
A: 3500 rpm
